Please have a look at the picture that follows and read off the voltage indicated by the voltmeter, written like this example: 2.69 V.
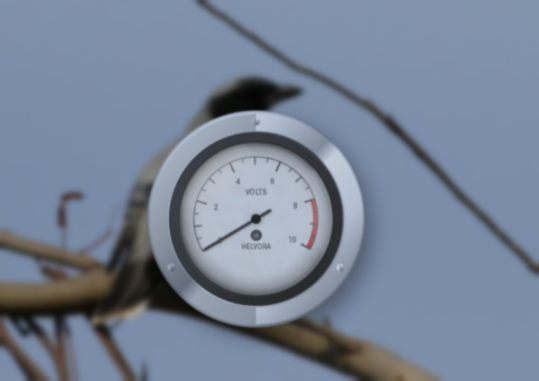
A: 0 V
